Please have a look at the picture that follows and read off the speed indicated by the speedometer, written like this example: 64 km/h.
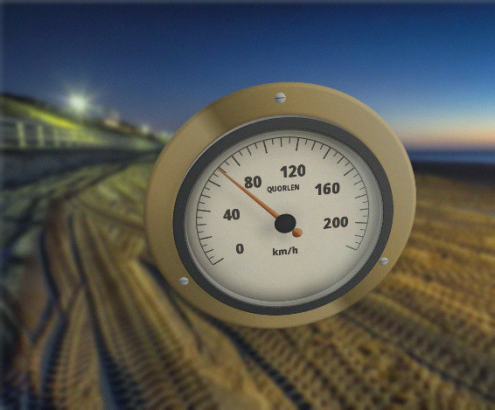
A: 70 km/h
